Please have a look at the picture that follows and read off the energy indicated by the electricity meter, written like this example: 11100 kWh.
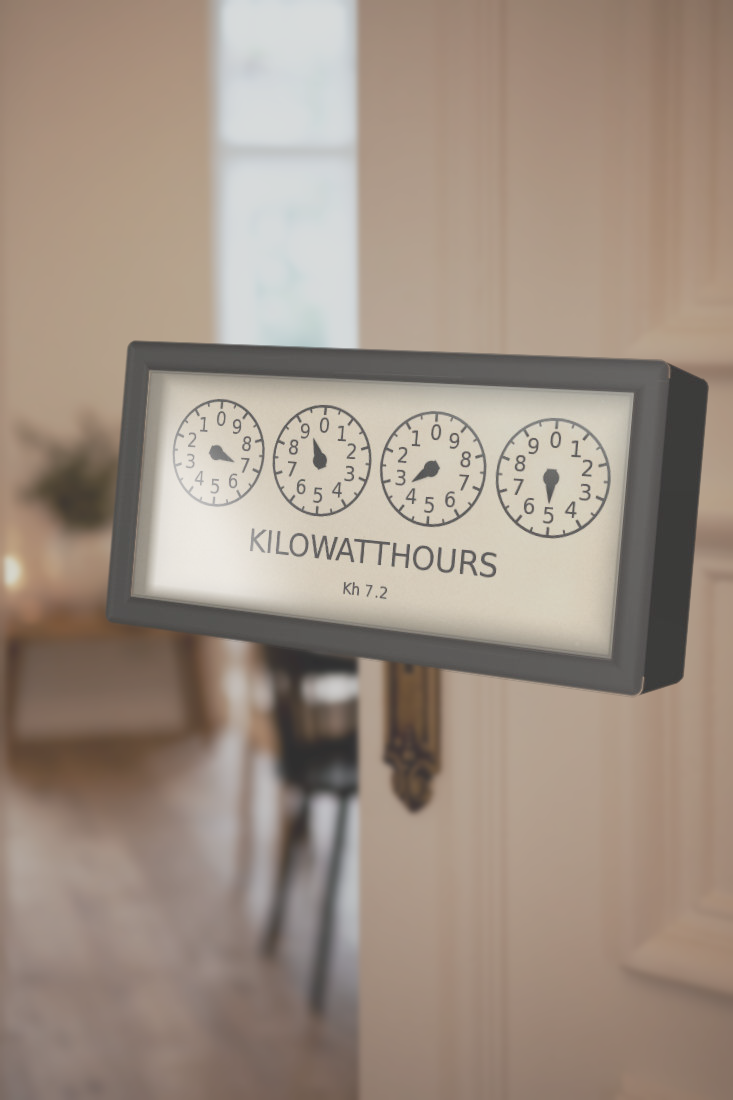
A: 6935 kWh
